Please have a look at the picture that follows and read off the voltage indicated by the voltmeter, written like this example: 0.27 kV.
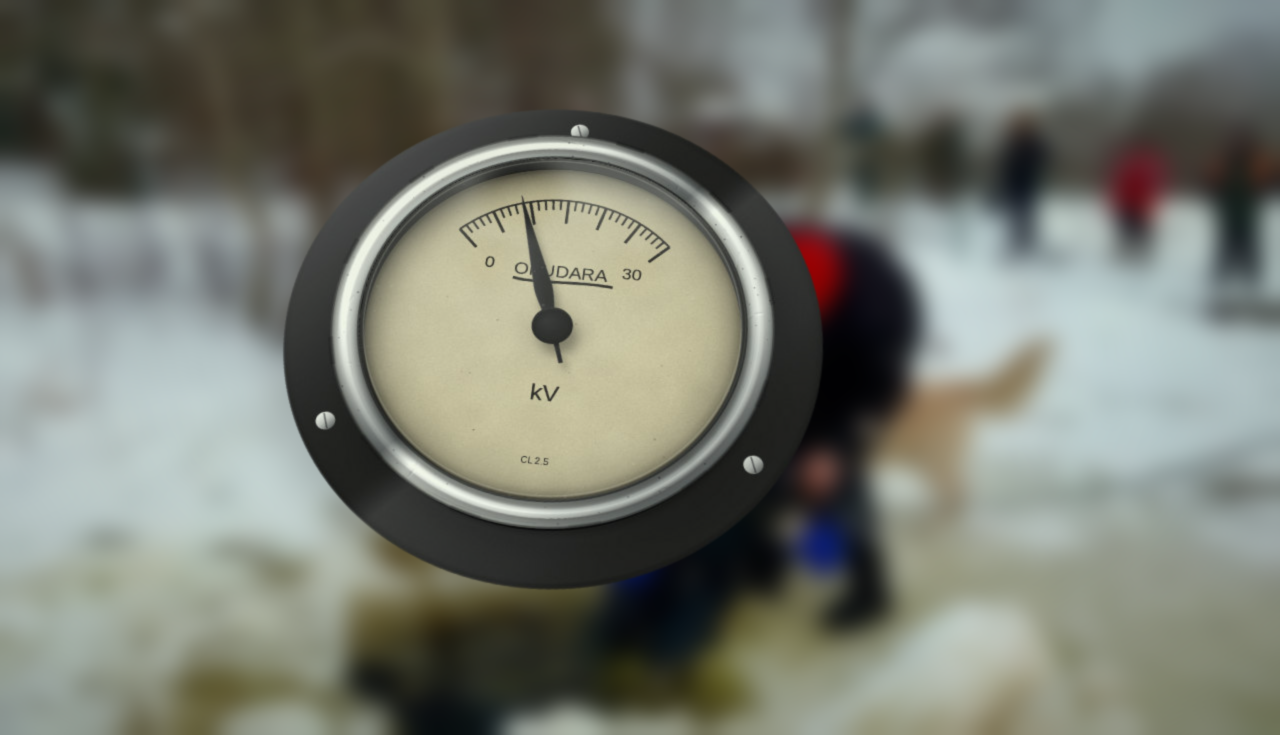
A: 9 kV
